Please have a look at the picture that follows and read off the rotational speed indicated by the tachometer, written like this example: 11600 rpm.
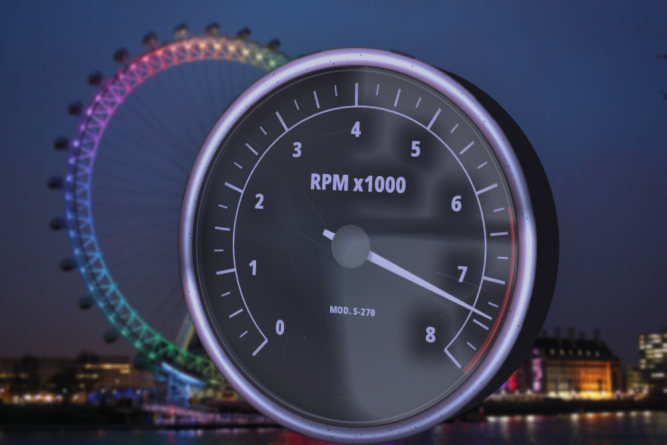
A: 7375 rpm
